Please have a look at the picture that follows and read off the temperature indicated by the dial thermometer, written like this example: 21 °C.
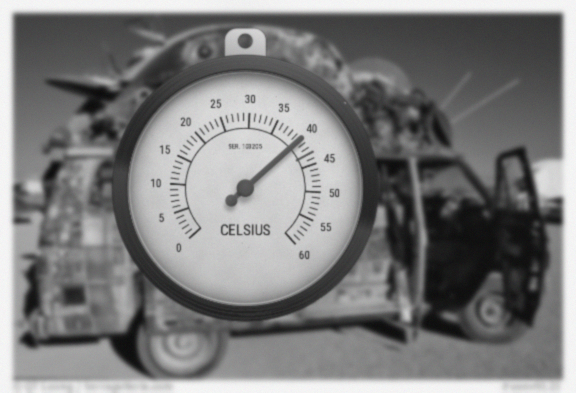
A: 40 °C
